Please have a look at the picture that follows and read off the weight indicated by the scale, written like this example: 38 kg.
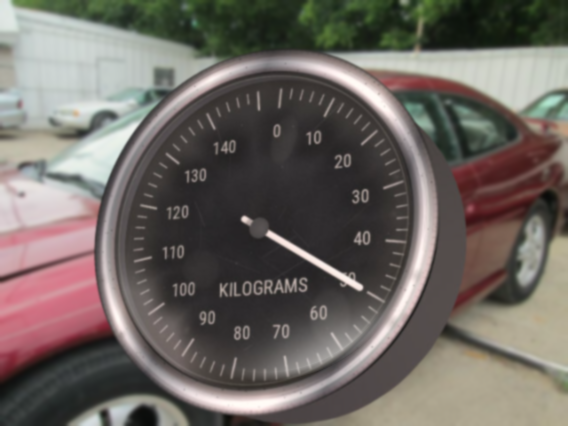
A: 50 kg
